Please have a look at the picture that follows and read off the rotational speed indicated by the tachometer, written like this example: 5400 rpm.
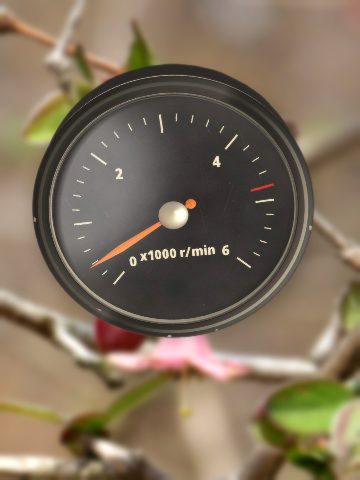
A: 400 rpm
